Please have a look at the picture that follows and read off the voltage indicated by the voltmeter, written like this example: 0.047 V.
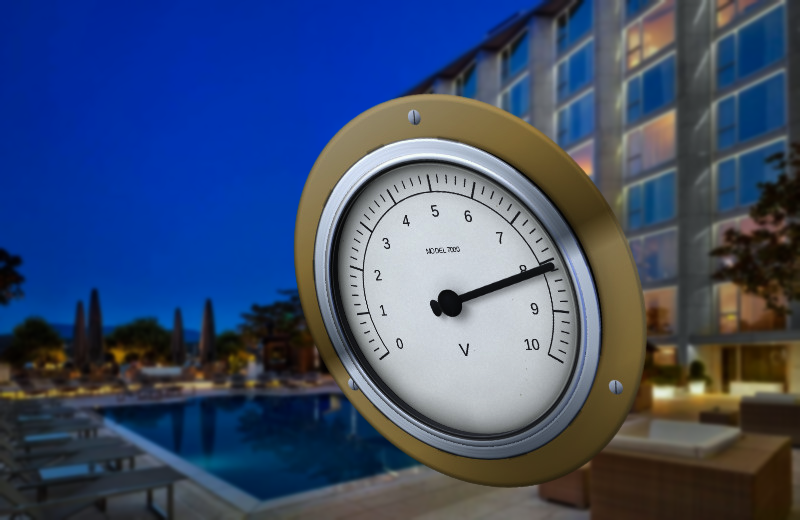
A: 8.1 V
